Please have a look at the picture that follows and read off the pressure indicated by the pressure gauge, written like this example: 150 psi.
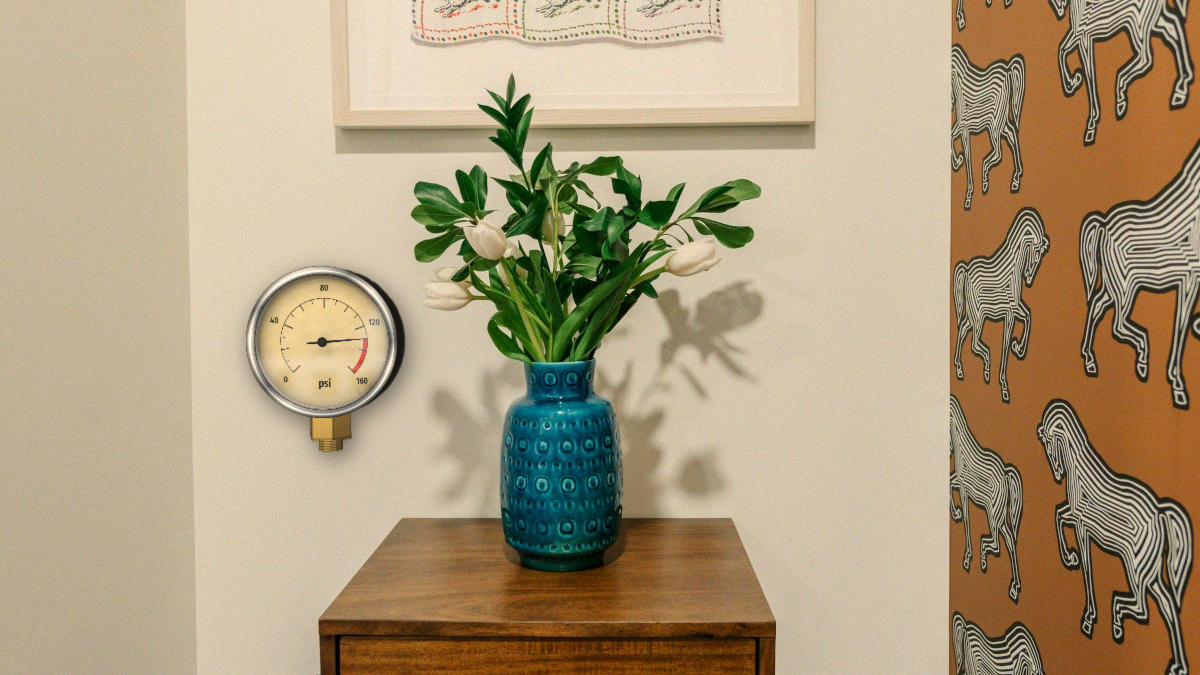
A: 130 psi
